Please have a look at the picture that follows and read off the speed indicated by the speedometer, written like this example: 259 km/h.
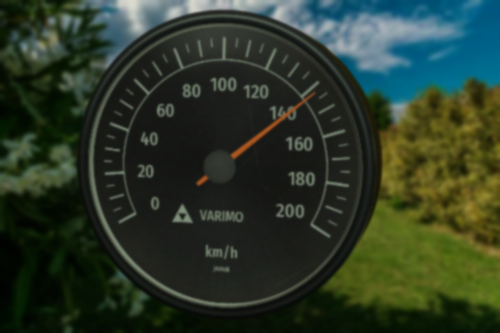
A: 142.5 km/h
